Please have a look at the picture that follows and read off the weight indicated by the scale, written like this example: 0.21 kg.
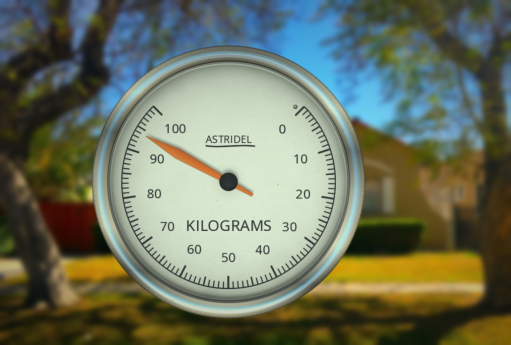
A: 94 kg
